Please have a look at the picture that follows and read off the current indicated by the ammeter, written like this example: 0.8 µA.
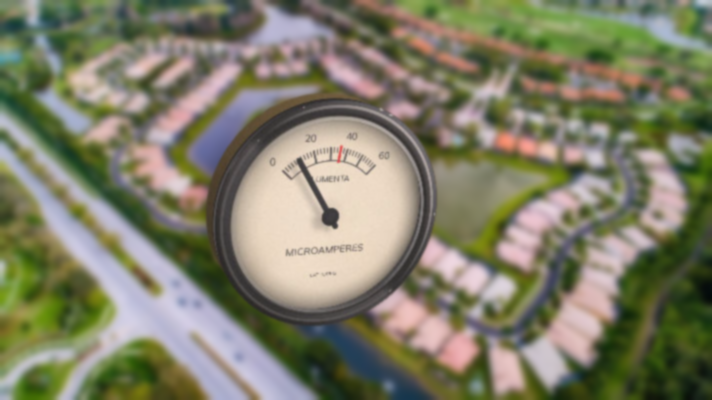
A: 10 µA
